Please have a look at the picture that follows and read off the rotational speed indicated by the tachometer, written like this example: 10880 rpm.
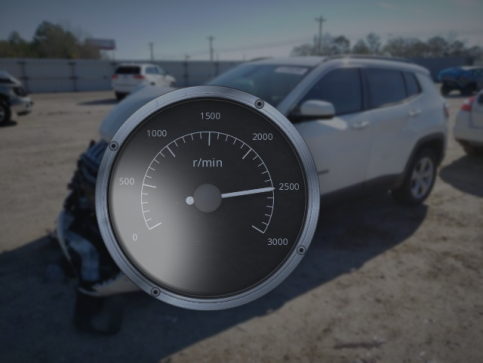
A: 2500 rpm
